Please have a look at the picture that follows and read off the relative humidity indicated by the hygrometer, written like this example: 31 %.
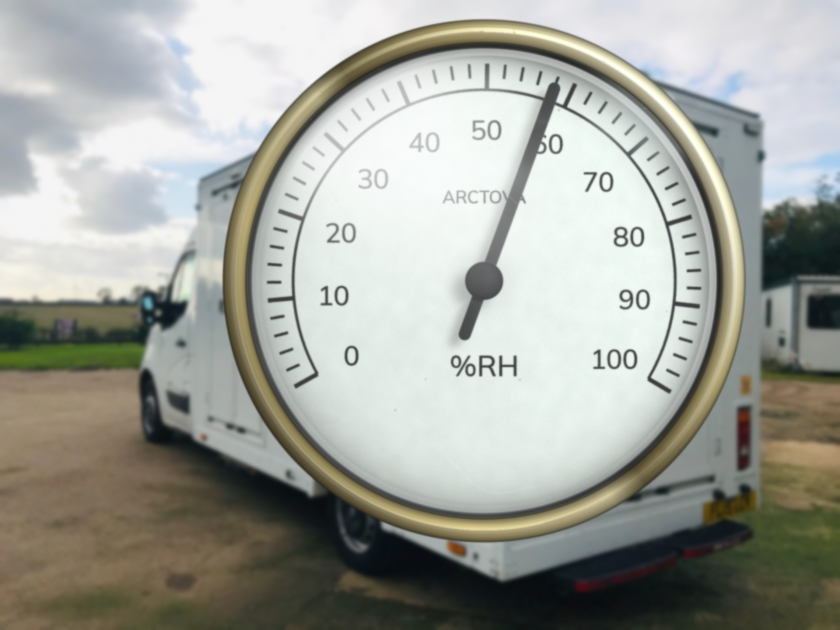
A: 58 %
